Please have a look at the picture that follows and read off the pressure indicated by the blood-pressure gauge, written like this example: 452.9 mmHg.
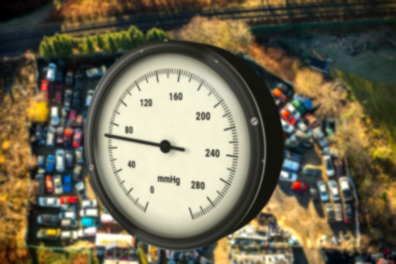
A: 70 mmHg
